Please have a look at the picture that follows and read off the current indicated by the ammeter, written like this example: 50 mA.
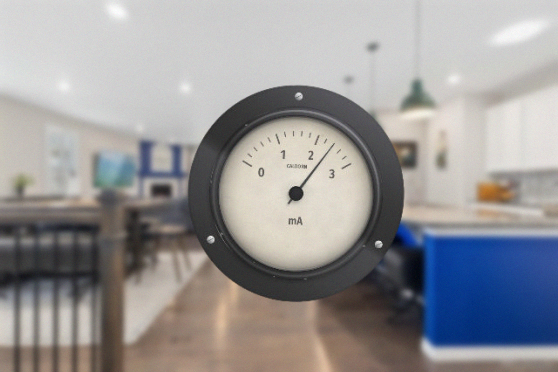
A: 2.4 mA
